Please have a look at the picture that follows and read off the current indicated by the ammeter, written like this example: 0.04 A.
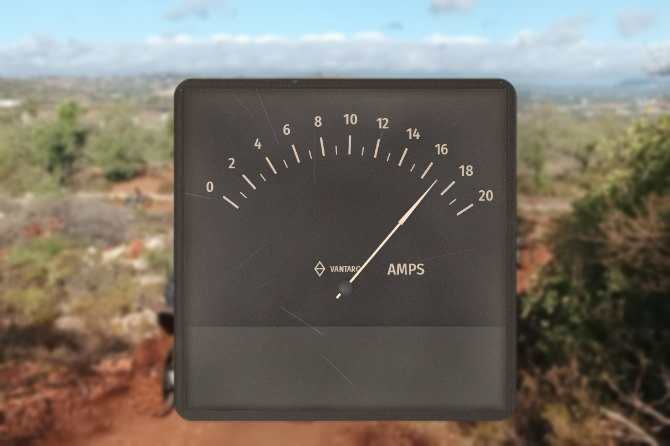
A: 17 A
